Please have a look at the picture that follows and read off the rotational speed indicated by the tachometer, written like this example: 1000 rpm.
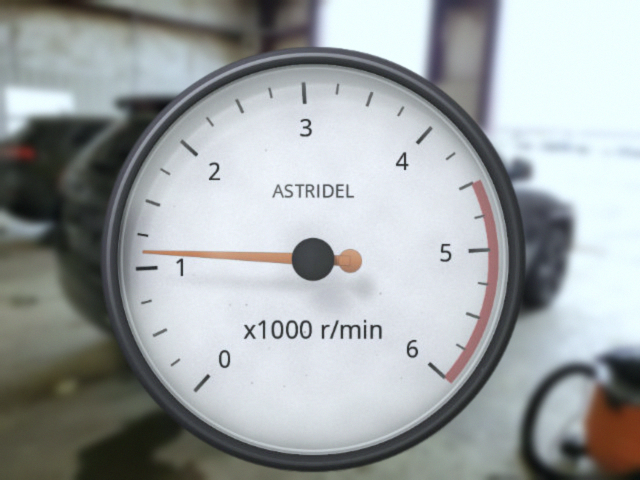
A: 1125 rpm
